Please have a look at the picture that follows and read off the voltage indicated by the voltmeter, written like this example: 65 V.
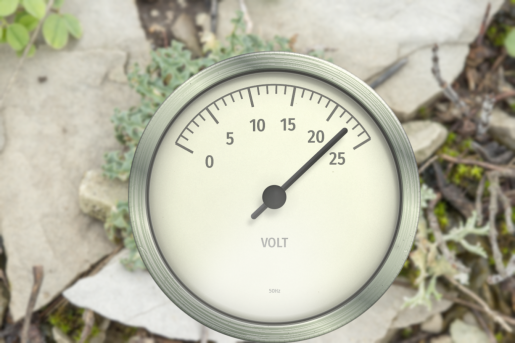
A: 22.5 V
